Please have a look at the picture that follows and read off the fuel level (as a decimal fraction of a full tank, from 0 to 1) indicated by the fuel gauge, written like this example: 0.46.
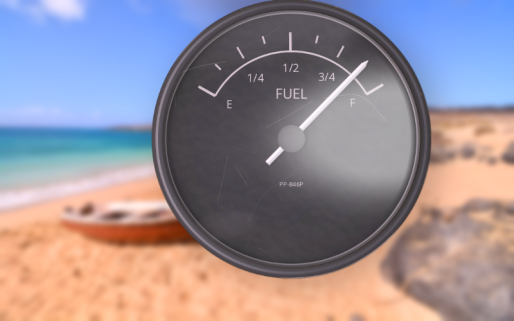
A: 0.875
